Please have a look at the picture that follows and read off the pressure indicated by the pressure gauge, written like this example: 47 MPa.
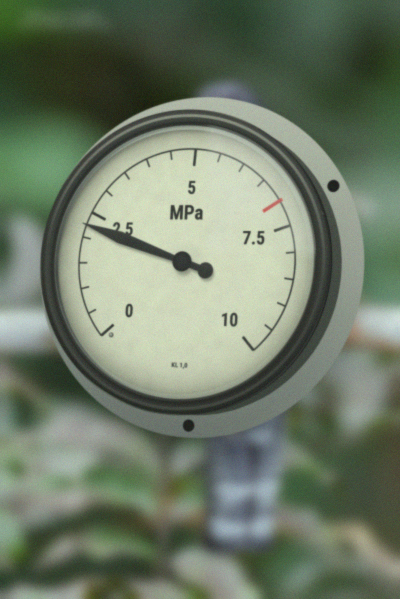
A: 2.25 MPa
